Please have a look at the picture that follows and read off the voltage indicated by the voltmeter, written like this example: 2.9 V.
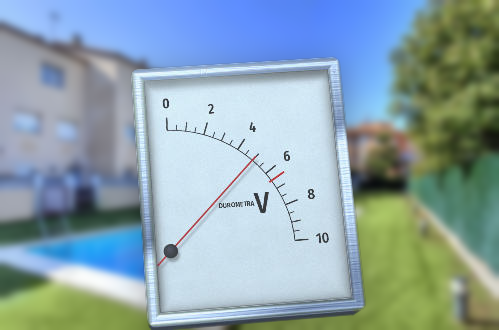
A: 5 V
